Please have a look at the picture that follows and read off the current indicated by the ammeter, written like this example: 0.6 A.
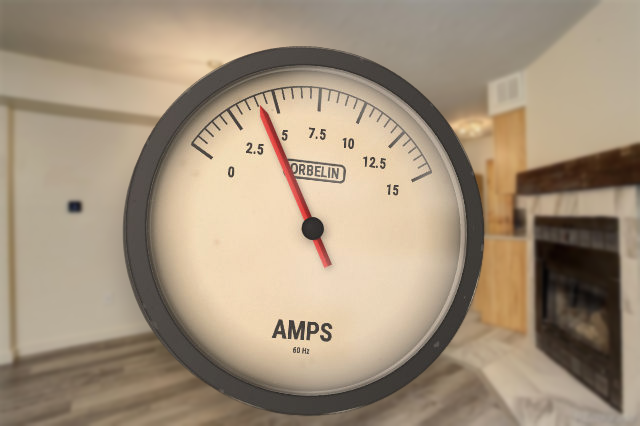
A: 4 A
